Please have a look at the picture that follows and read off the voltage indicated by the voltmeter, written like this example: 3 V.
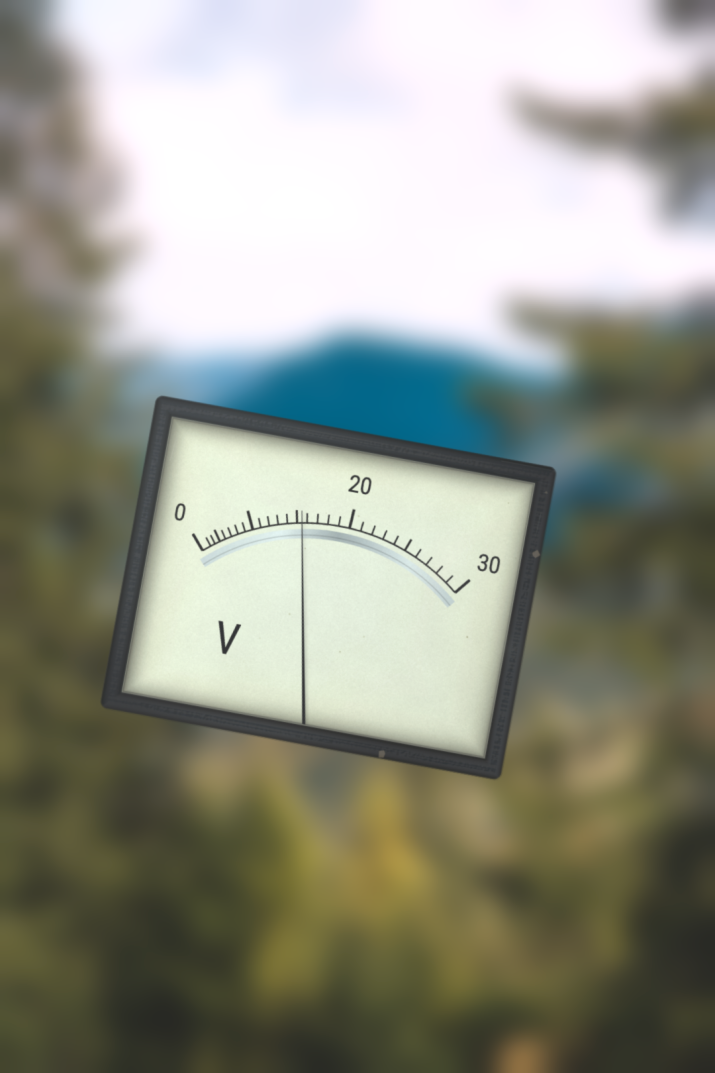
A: 15.5 V
